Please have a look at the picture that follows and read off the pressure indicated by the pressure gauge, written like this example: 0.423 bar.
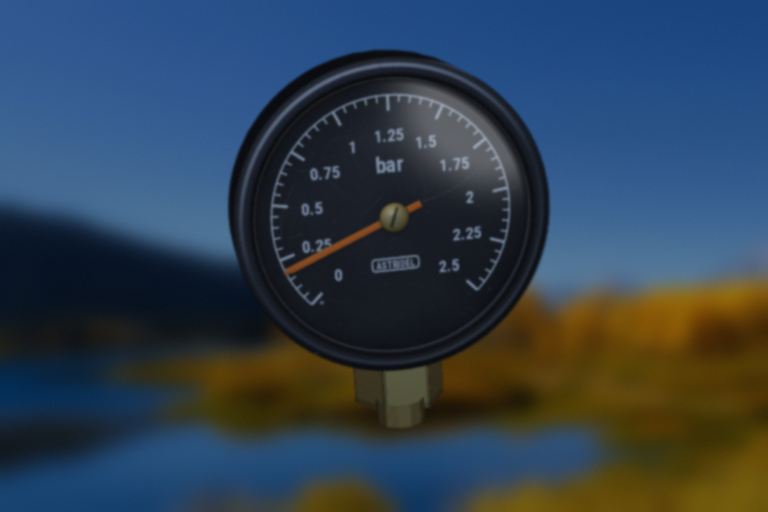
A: 0.2 bar
